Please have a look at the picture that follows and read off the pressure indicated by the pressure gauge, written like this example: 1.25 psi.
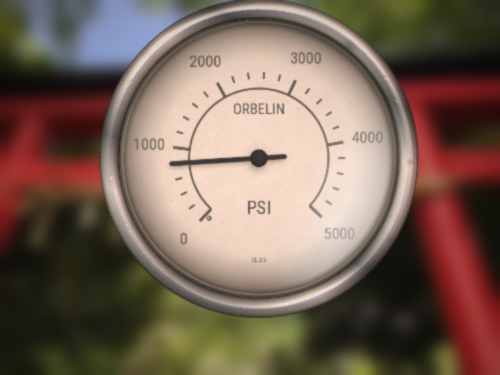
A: 800 psi
